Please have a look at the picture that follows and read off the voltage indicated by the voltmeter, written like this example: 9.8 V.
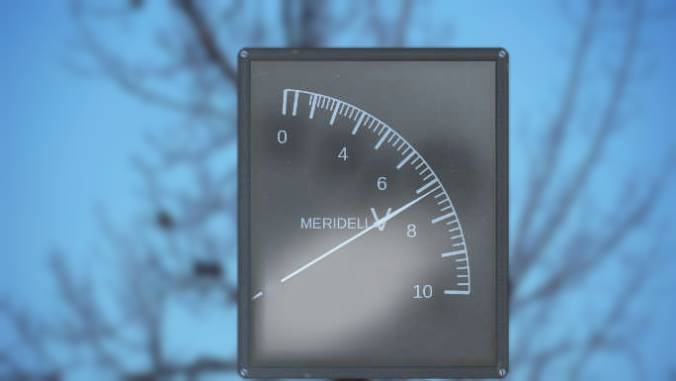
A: 7.2 V
